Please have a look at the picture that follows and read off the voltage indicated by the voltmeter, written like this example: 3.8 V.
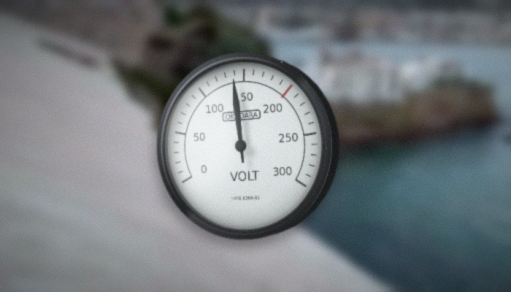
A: 140 V
